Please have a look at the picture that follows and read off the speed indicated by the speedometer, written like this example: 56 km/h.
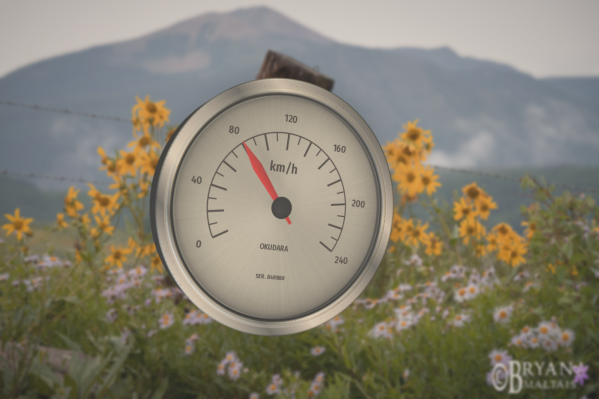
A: 80 km/h
